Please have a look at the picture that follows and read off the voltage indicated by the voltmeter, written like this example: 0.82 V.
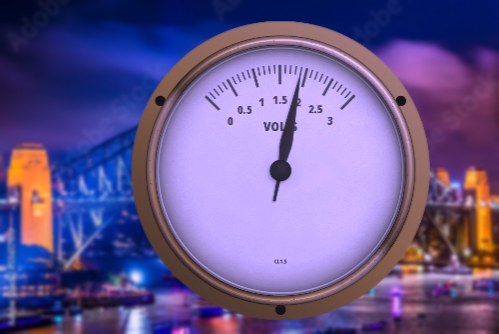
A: 1.9 V
